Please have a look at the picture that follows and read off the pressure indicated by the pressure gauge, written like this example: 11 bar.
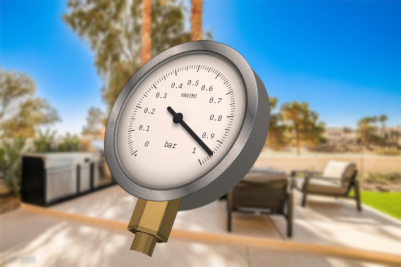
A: 0.95 bar
